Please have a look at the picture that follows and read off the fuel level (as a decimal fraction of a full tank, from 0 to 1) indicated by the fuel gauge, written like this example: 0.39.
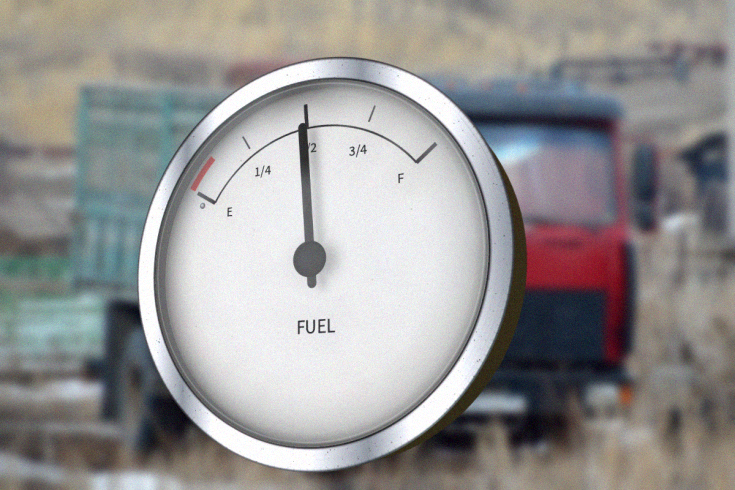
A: 0.5
